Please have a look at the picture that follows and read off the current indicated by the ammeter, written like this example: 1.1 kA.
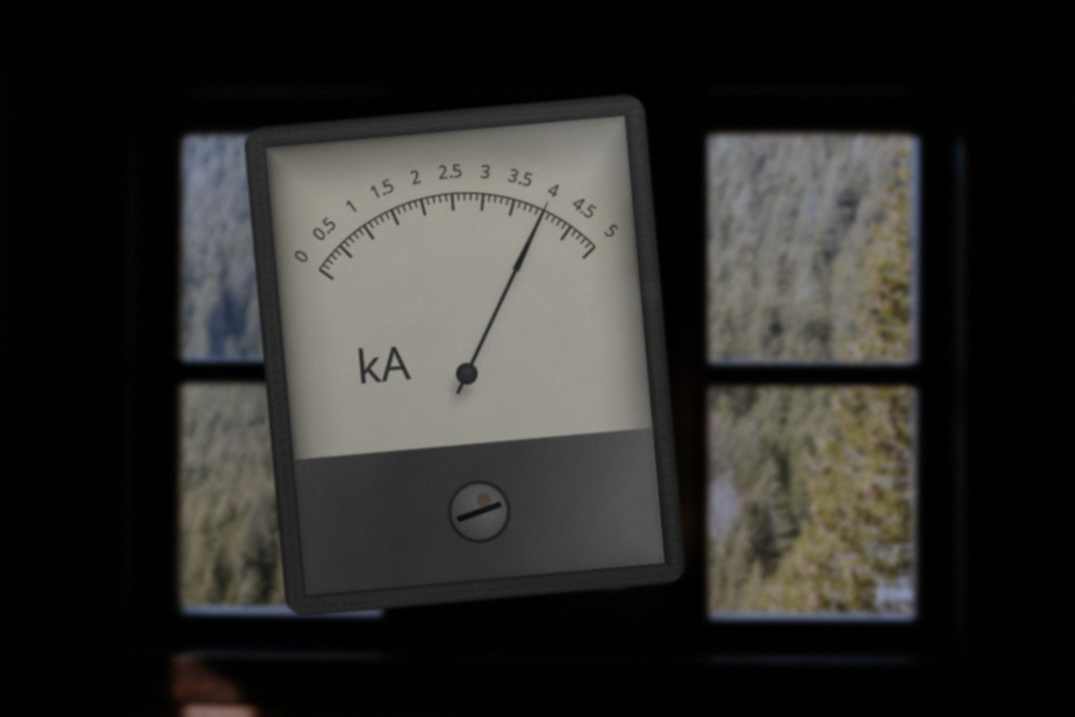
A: 4 kA
